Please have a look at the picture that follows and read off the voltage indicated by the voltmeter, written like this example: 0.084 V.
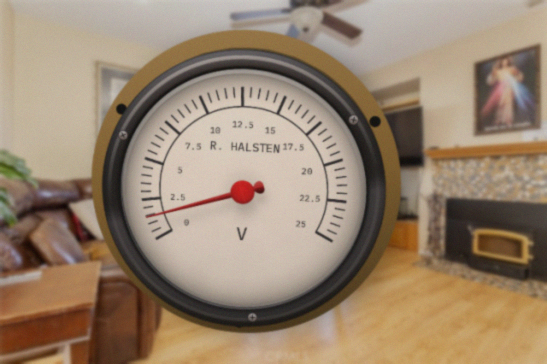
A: 1.5 V
